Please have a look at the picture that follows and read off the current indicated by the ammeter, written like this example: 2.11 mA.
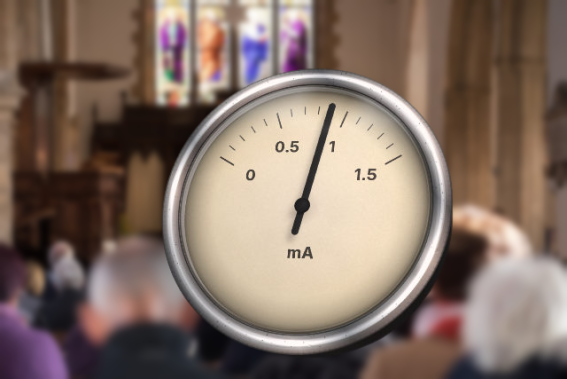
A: 0.9 mA
